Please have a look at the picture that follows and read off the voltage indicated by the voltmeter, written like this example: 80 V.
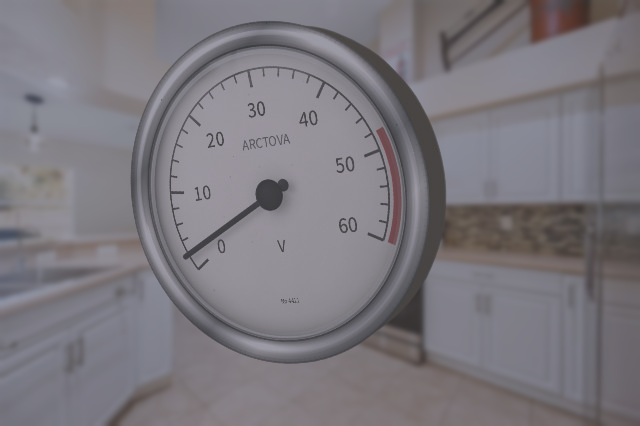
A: 2 V
